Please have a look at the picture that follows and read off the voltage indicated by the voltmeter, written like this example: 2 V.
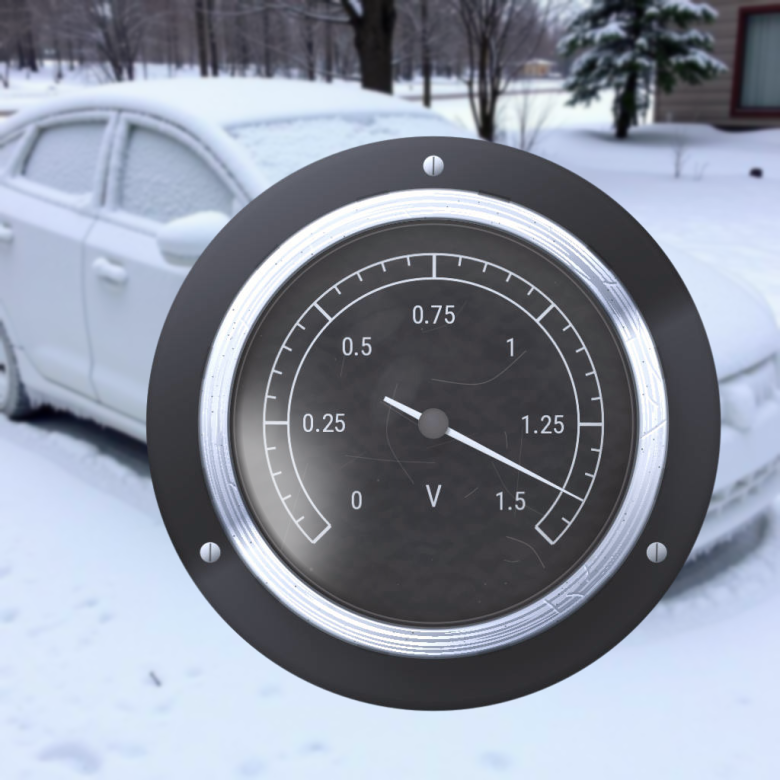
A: 1.4 V
